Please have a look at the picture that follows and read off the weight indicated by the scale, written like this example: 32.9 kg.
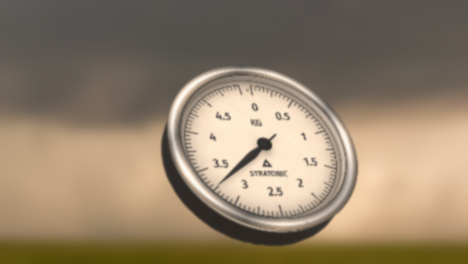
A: 3.25 kg
